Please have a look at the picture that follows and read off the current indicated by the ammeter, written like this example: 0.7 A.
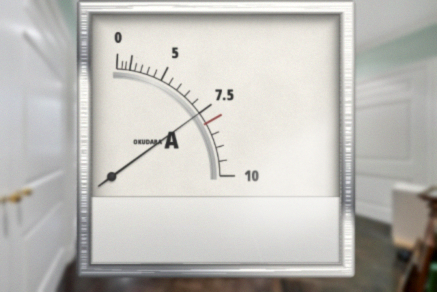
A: 7.5 A
